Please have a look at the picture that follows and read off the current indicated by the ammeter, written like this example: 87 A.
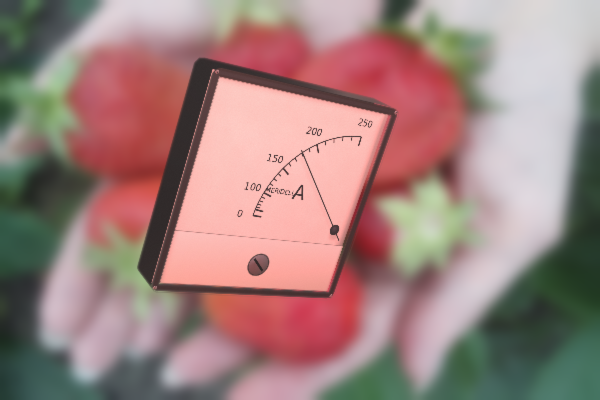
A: 180 A
